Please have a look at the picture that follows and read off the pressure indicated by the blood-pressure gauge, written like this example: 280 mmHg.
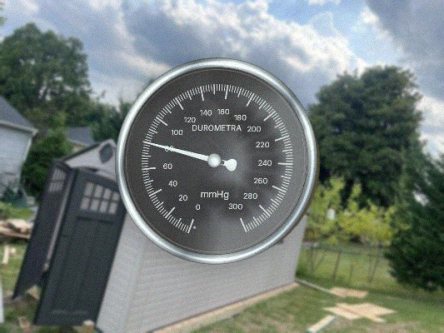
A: 80 mmHg
